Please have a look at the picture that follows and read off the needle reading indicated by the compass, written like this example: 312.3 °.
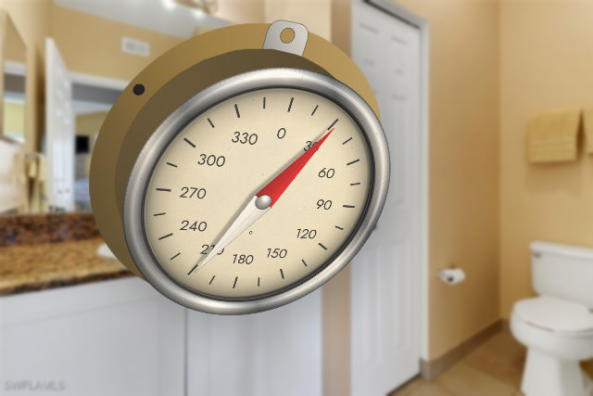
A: 30 °
